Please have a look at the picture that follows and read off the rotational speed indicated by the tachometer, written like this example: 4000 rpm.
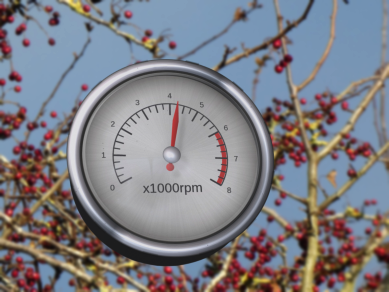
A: 4250 rpm
